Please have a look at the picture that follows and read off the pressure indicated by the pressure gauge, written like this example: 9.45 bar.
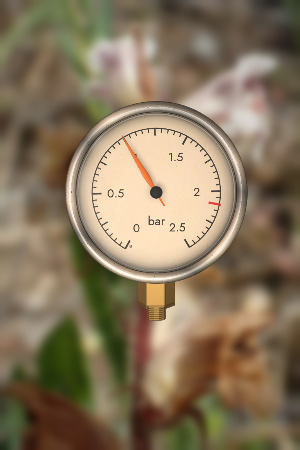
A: 1 bar
